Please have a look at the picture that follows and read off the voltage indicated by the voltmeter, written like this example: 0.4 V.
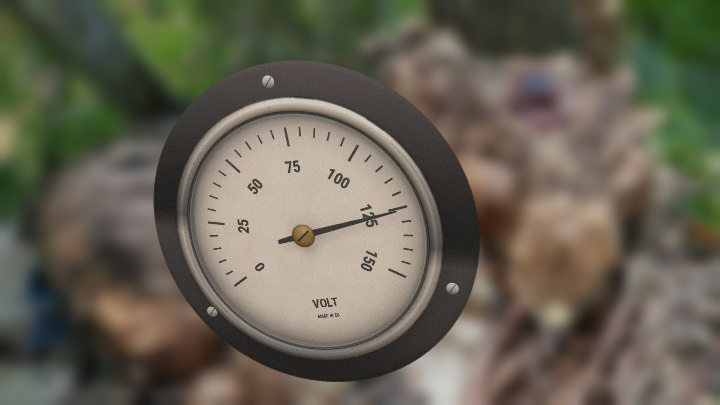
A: 125 V
